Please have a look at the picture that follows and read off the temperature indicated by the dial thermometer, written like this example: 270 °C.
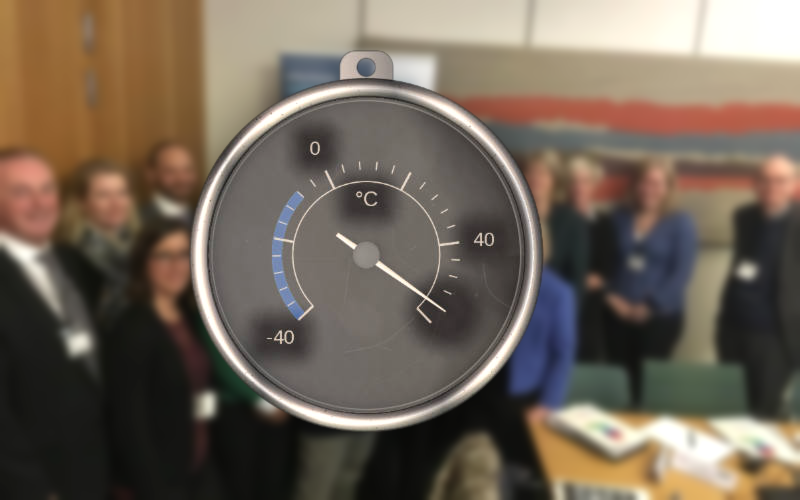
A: 56 °C
